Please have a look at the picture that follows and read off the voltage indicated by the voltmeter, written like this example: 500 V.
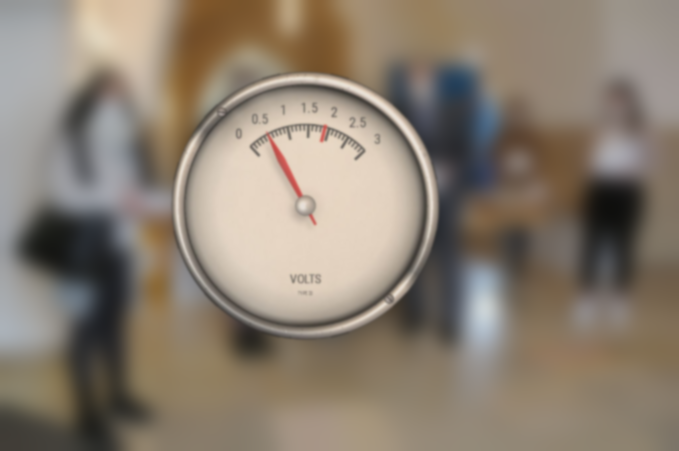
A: 0.5 V
